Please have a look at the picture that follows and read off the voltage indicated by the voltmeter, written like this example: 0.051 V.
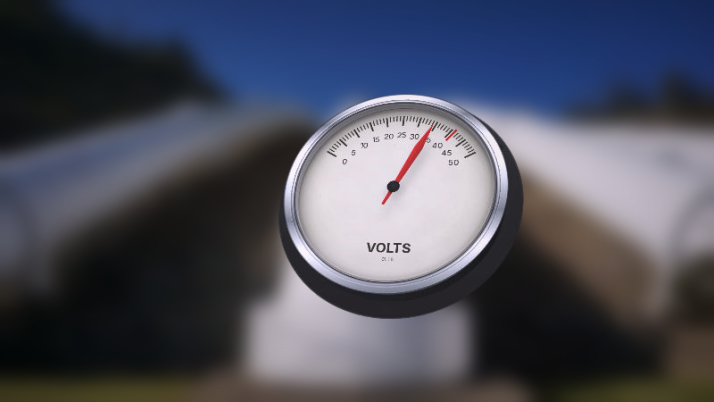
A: 35 V
